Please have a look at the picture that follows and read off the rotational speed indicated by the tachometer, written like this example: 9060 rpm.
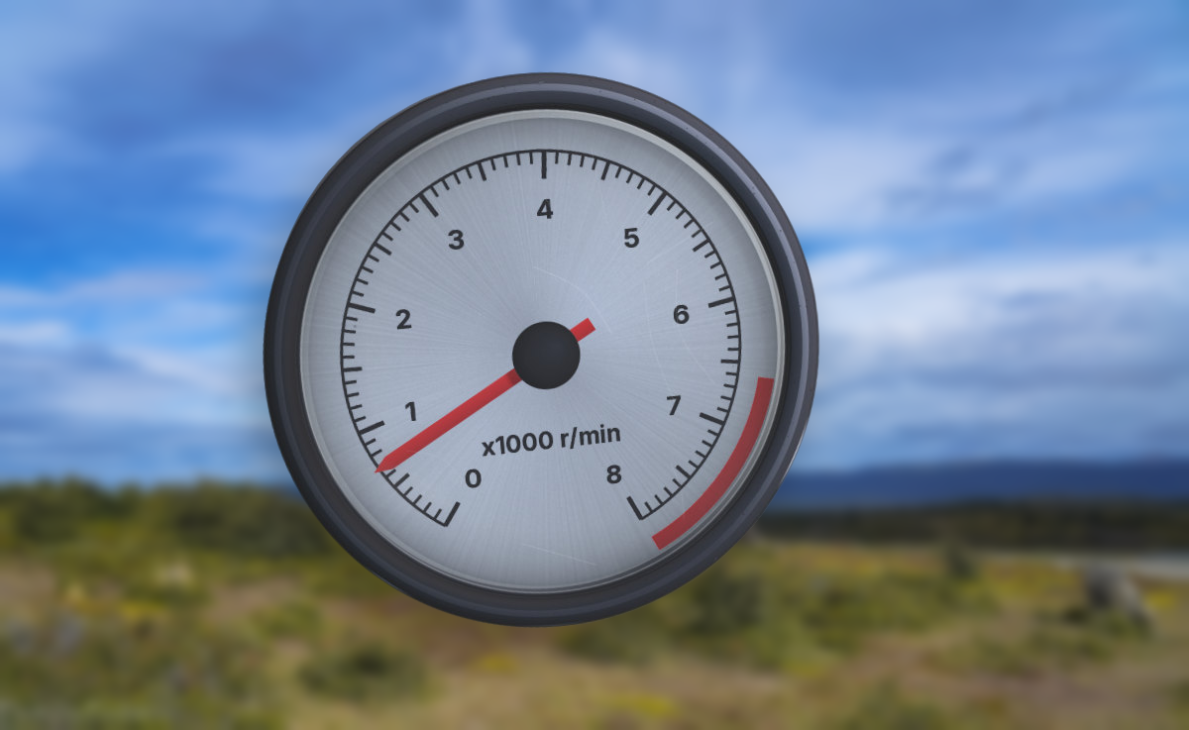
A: 700 rpm
